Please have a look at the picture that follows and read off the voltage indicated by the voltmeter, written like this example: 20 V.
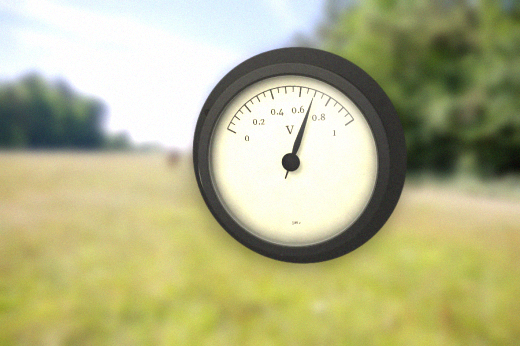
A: 0.7 V
